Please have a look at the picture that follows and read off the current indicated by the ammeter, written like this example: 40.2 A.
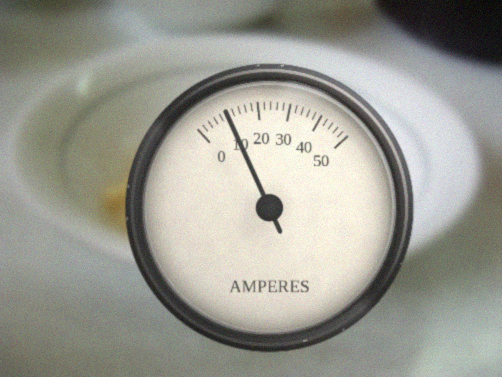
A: 10 A
